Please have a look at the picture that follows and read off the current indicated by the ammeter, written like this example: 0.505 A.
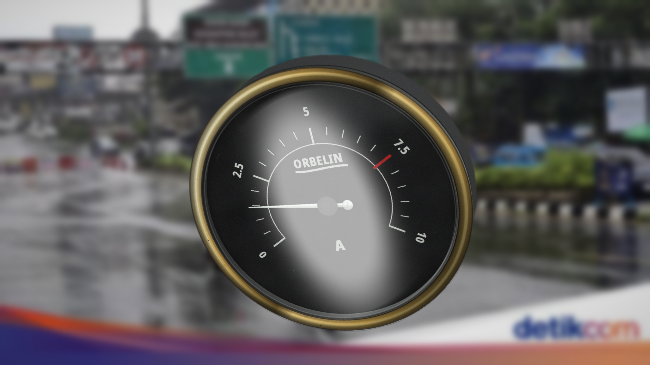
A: 1.5 A
